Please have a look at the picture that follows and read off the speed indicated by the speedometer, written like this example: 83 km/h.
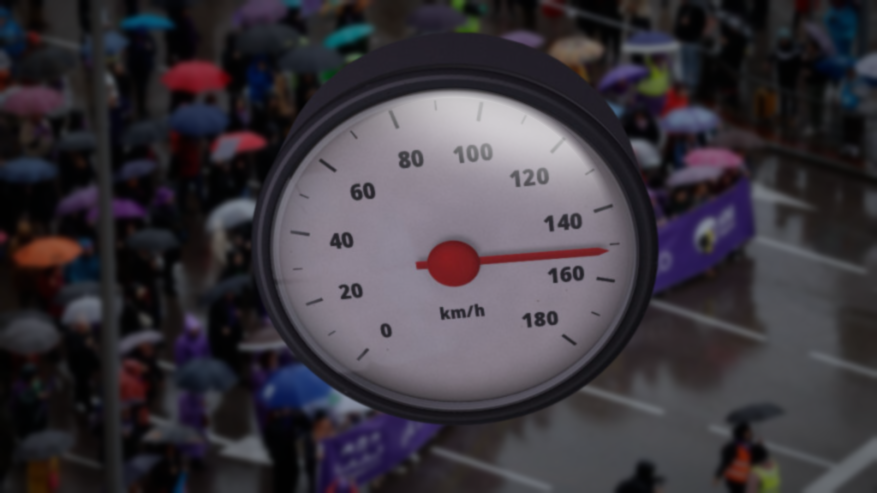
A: 150 km/h
